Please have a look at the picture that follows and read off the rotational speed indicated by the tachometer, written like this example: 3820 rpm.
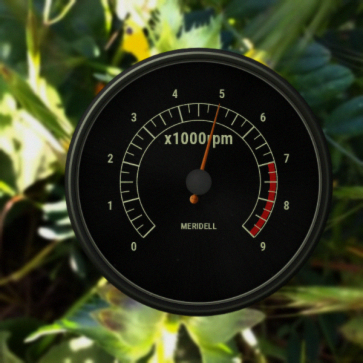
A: 5000 rpm
